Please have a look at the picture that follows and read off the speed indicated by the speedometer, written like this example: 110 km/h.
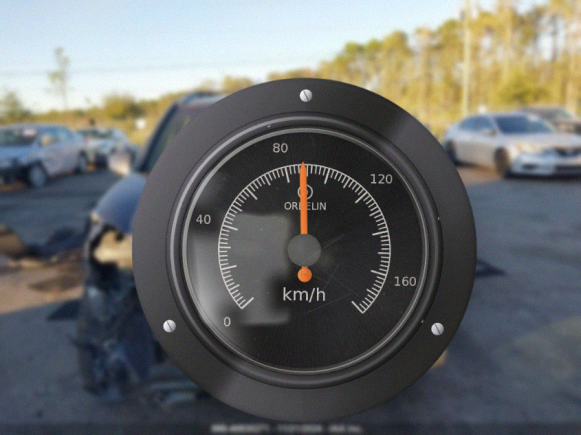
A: 88 km/h
